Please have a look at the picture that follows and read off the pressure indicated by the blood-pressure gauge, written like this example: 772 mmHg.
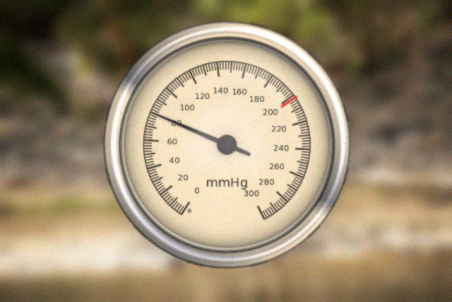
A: 80 mmHg
